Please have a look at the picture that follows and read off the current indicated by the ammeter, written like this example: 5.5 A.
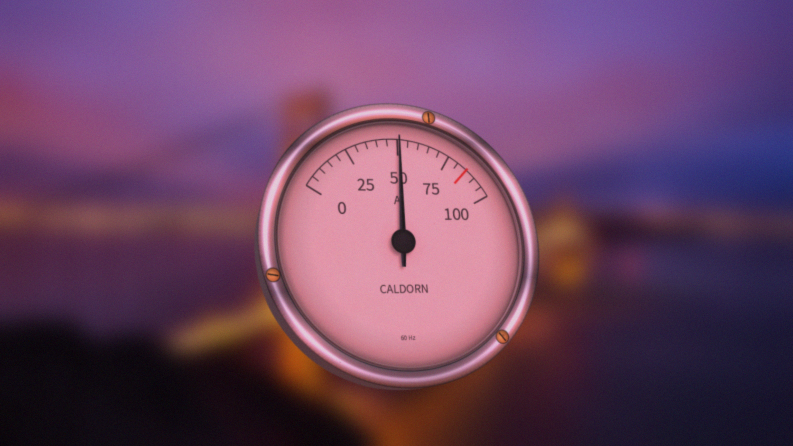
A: 50 A
